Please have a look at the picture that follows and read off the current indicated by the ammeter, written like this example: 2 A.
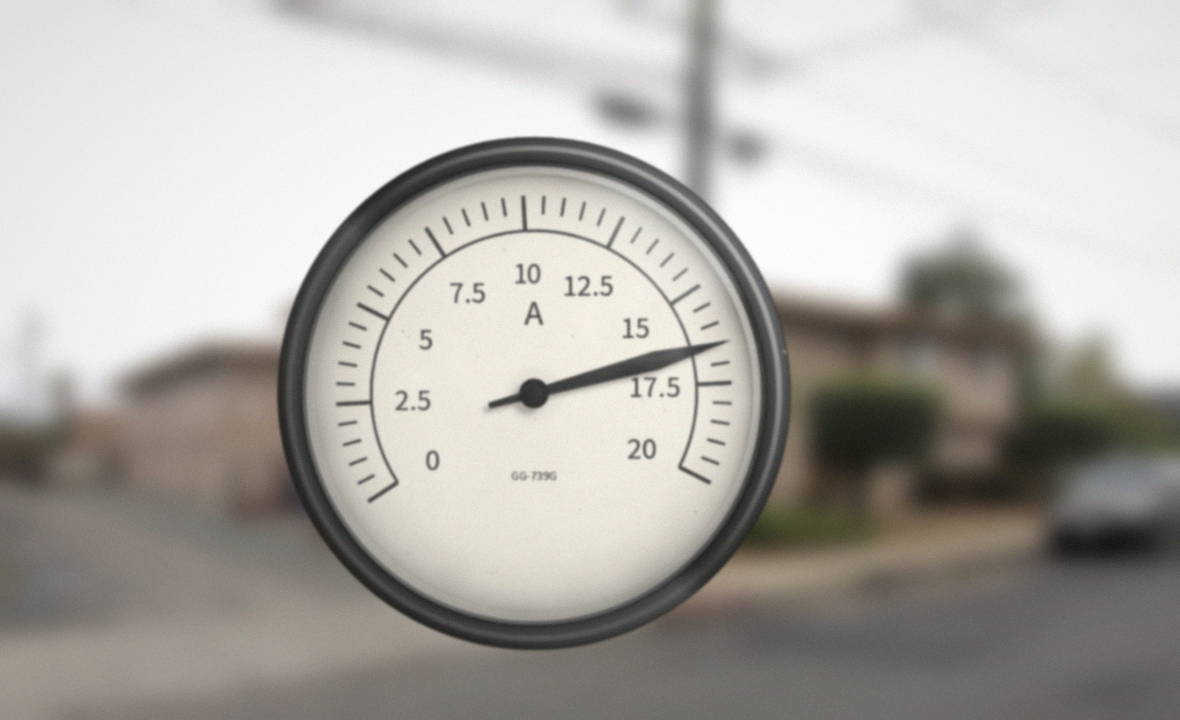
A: 16.5 A
